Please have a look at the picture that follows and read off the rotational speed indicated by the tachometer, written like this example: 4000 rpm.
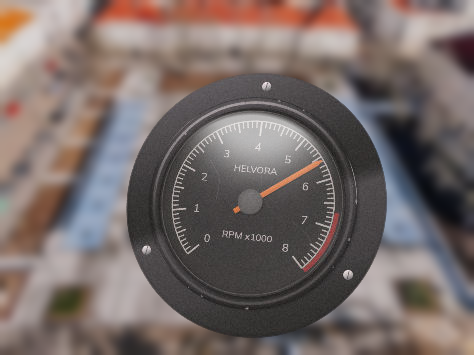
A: 5600 rpm
